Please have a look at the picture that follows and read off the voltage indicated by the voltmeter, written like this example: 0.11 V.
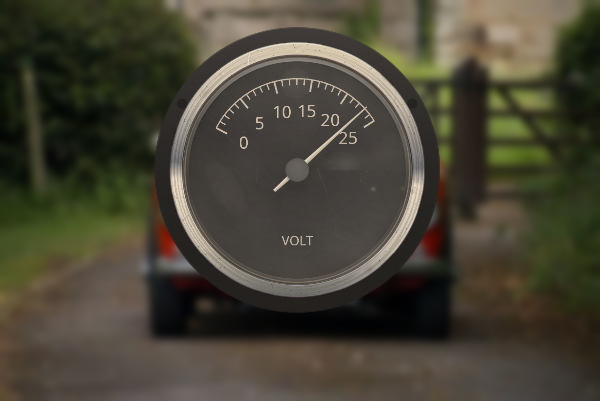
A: 23 V
